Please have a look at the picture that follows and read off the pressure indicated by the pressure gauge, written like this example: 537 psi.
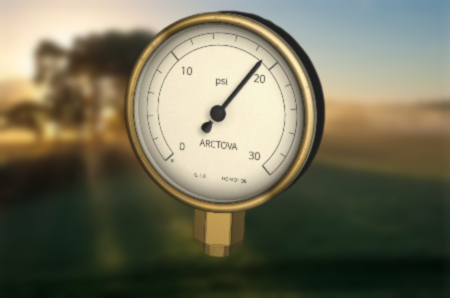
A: 19 psi
